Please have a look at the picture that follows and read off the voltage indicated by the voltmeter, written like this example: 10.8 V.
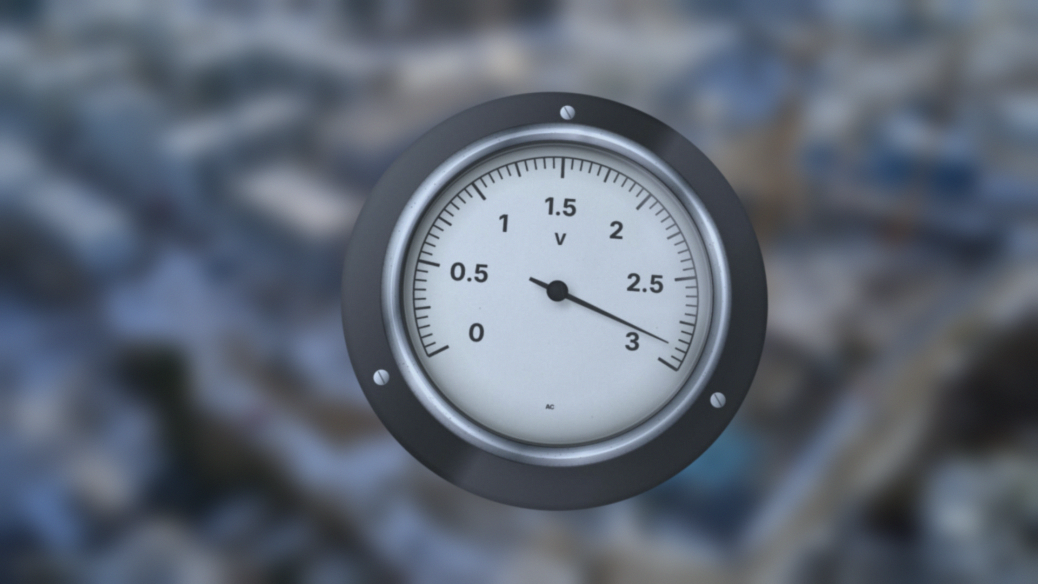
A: 2.9 V
